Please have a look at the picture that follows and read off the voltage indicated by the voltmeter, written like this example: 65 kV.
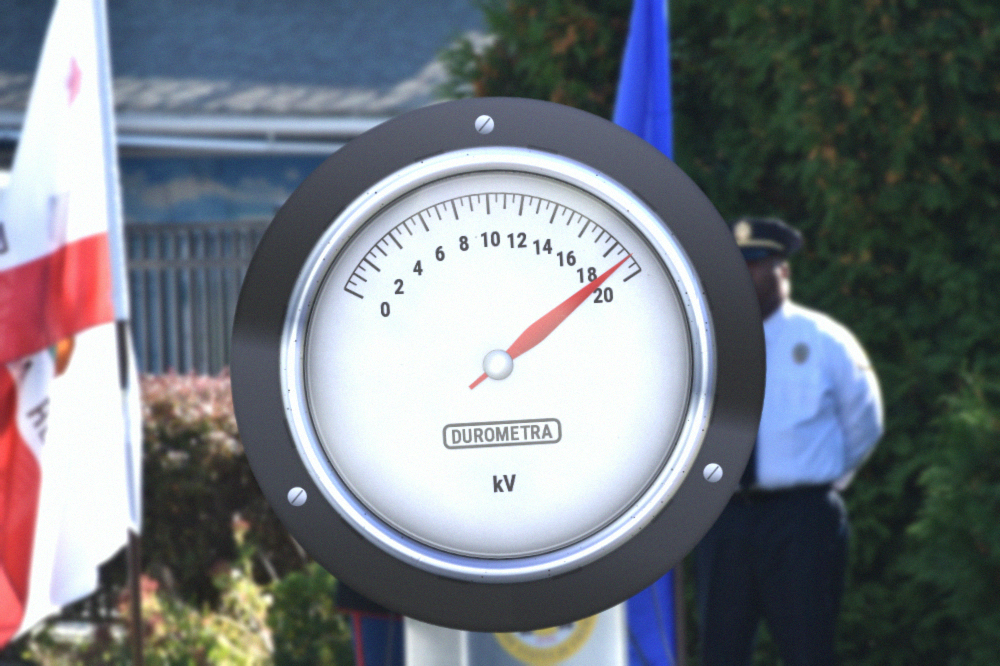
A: 19 kV
